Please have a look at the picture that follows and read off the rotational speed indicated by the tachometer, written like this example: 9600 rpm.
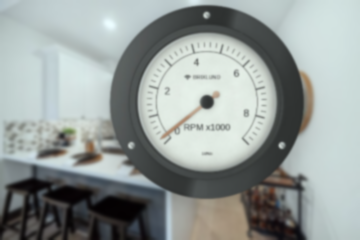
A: 200 rpm
